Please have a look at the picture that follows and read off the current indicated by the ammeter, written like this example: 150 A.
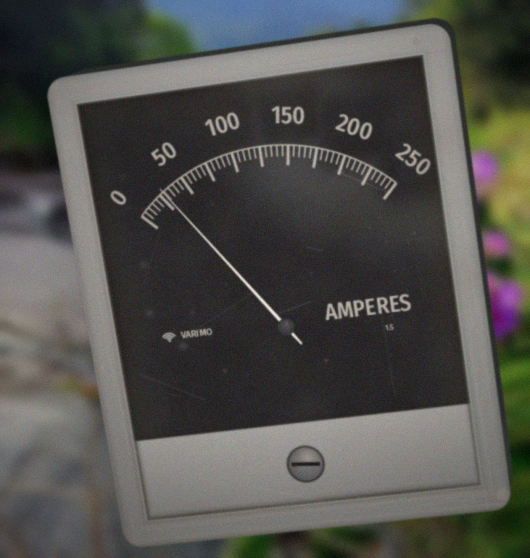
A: 30 A
